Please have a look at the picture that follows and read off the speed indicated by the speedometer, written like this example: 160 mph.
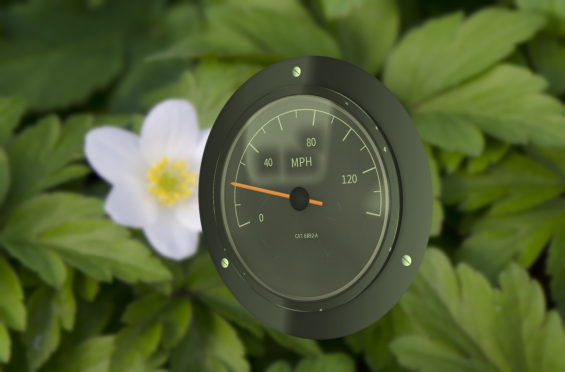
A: 20 mph
